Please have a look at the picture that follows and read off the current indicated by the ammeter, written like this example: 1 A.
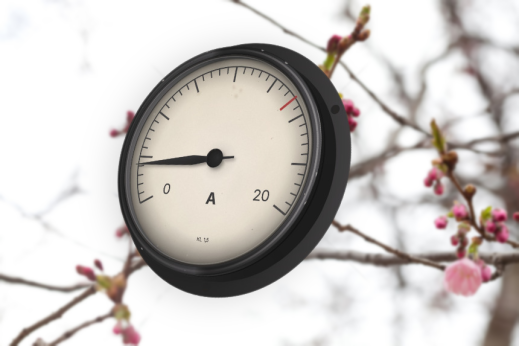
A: 2 A
